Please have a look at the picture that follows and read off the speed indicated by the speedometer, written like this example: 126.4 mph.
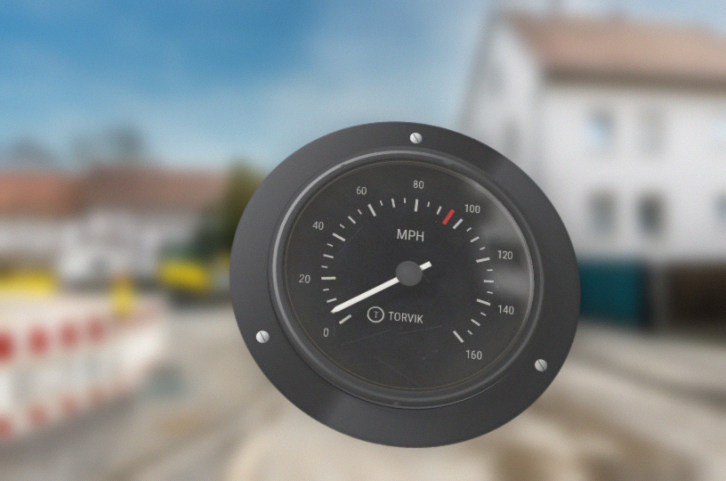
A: 5 mph
